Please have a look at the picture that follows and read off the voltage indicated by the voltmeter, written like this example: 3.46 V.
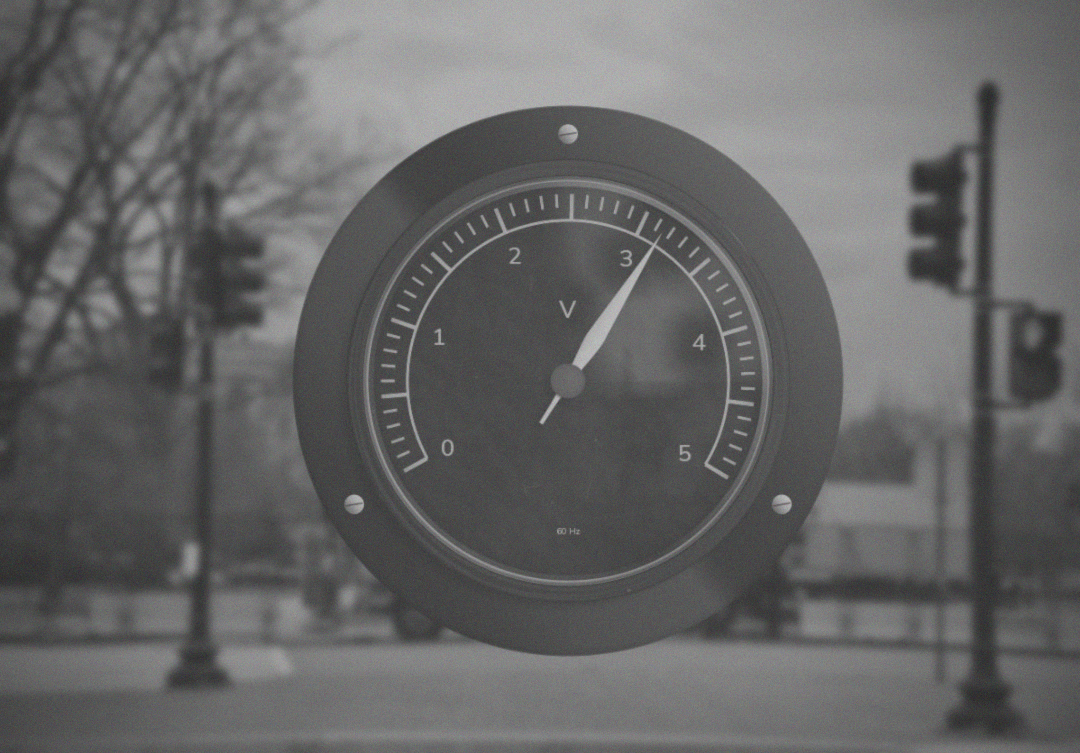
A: 3.15 V
